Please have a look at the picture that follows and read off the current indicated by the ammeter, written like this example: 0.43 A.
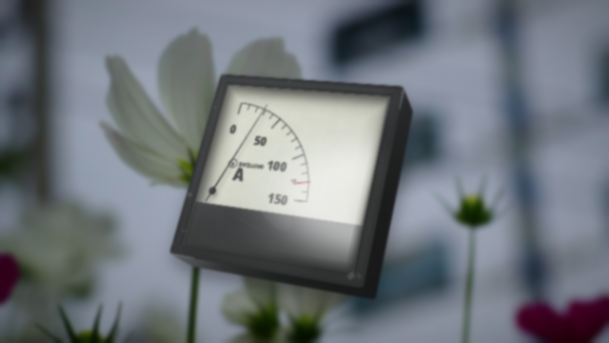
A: 30 A
